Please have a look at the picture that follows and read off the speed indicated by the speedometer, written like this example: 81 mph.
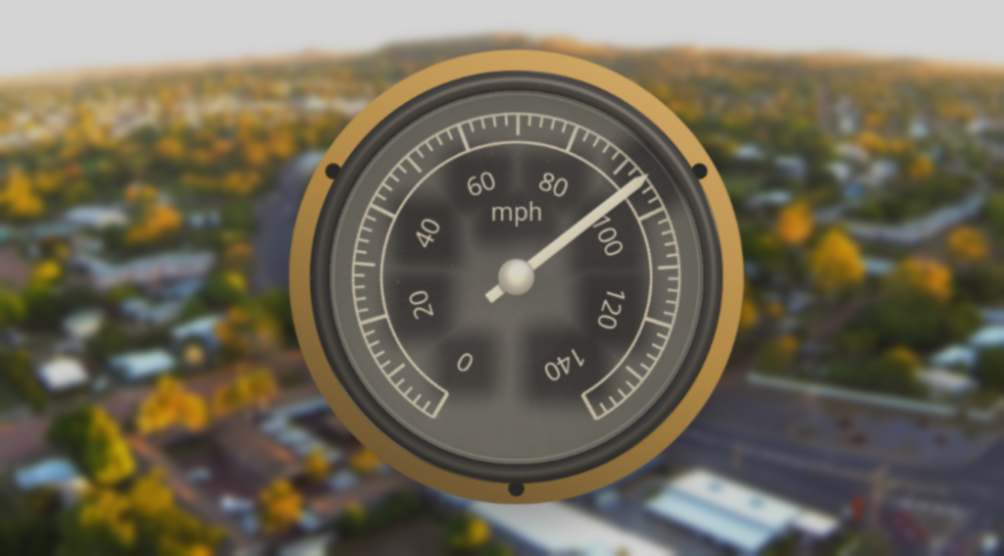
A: 94 mph
